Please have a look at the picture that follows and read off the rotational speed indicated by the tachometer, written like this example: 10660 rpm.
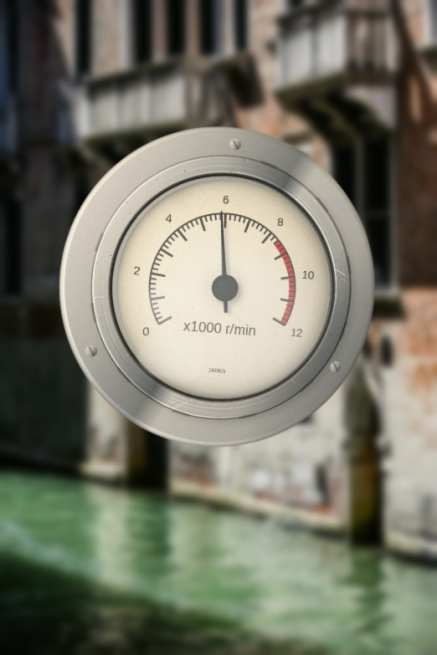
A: 5800 rpm
